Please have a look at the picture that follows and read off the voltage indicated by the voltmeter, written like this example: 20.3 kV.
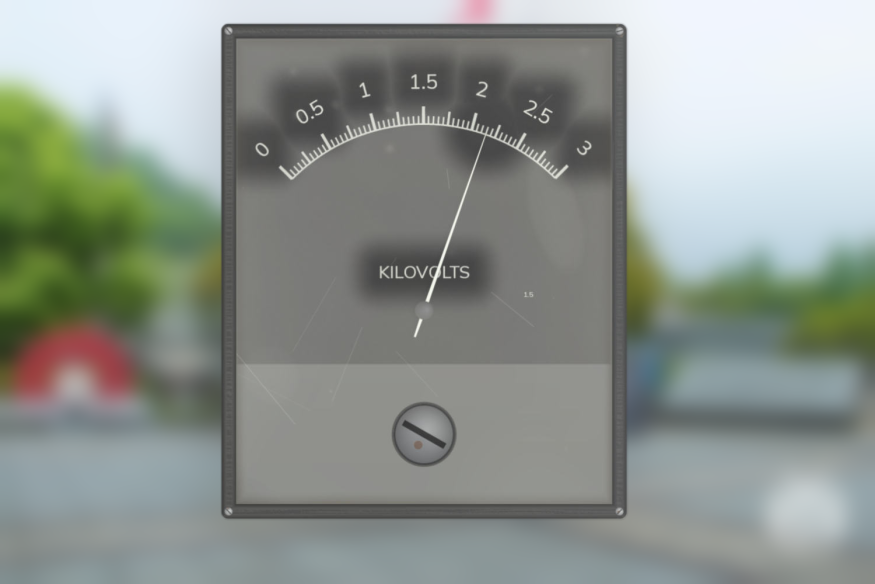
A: 2.15 kV
